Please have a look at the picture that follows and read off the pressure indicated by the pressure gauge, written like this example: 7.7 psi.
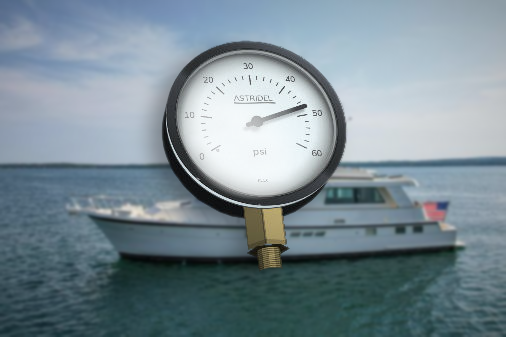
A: 48 psi
